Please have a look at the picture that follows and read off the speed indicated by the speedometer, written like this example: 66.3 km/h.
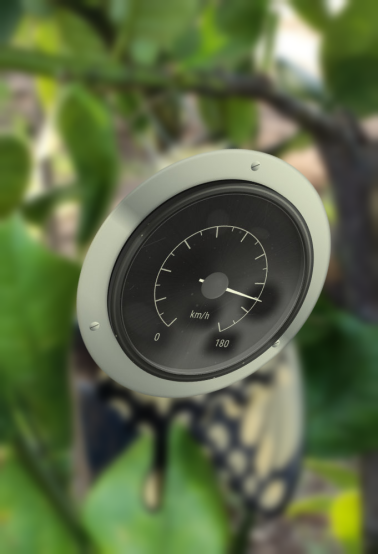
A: 150 km/h
